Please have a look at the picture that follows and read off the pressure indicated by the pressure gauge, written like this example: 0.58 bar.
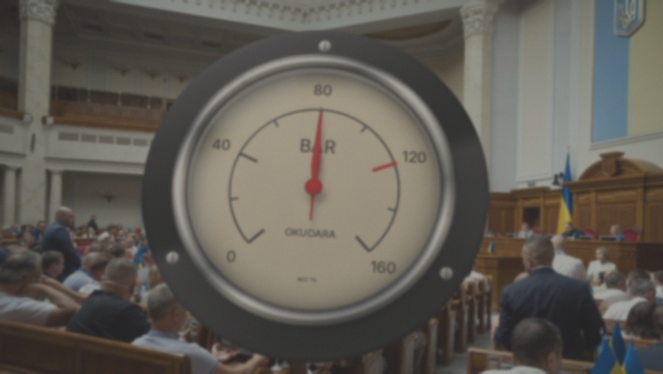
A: 80 bar
